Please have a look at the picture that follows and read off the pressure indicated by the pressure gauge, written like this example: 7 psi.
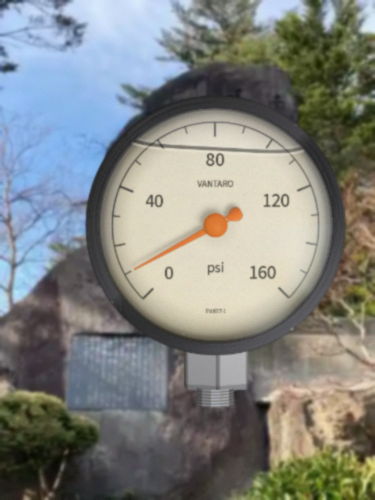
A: 10 psi
